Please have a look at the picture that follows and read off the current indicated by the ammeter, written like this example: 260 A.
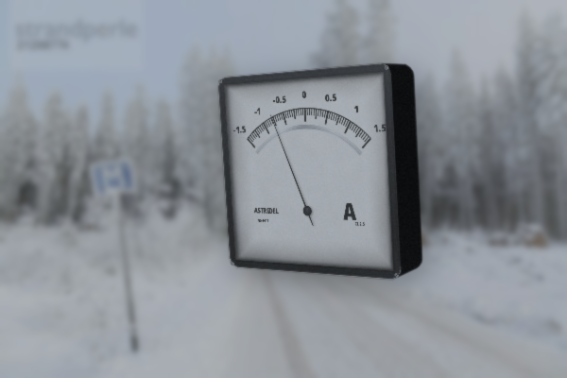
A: -0.75 A
